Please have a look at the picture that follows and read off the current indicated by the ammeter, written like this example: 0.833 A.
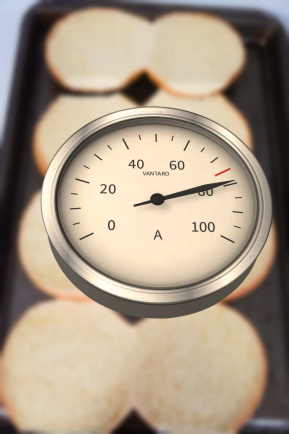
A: 80 A
